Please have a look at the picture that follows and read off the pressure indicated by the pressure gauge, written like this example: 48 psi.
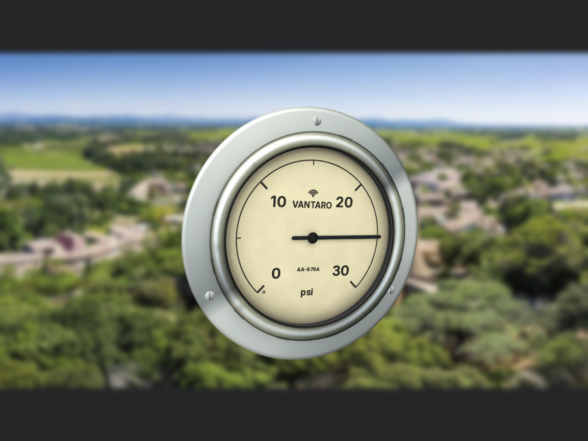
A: 25 psi
